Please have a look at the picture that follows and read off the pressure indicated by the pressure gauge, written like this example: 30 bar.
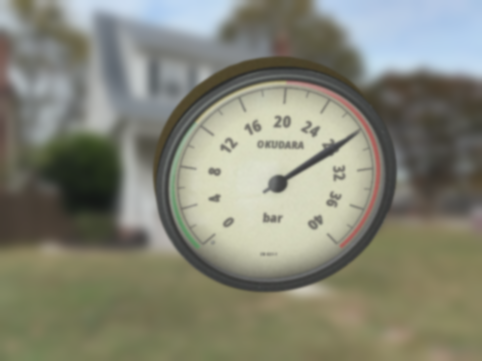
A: 28 bar
